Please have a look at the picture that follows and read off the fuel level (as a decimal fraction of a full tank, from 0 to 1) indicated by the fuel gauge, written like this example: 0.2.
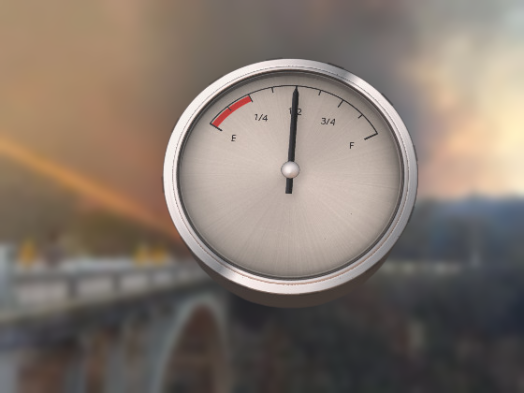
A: 0.5
